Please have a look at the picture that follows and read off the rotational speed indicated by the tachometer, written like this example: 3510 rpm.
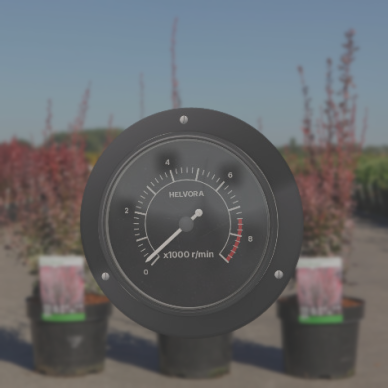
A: 200 rpm
